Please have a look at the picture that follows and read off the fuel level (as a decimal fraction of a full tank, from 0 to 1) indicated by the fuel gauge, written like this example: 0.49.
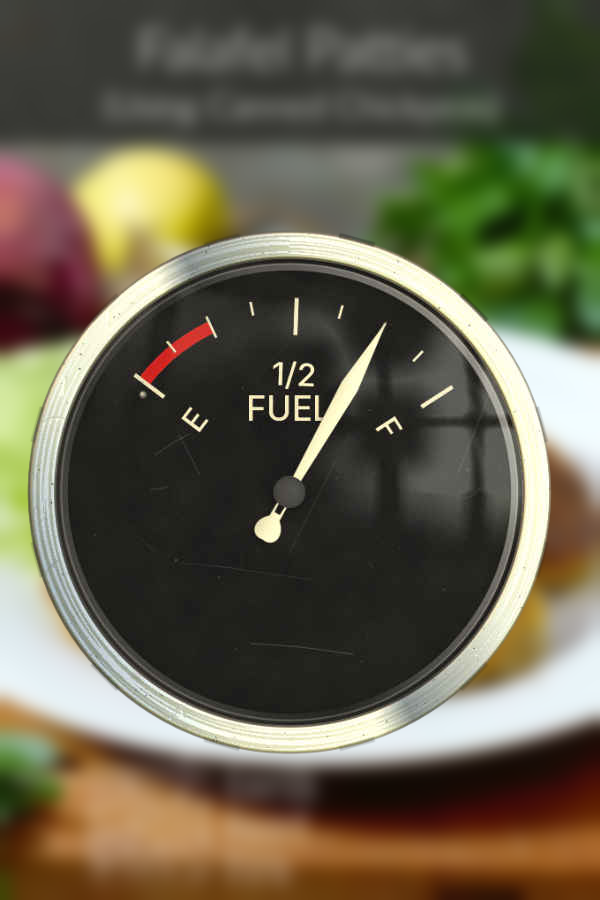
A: 0.75
